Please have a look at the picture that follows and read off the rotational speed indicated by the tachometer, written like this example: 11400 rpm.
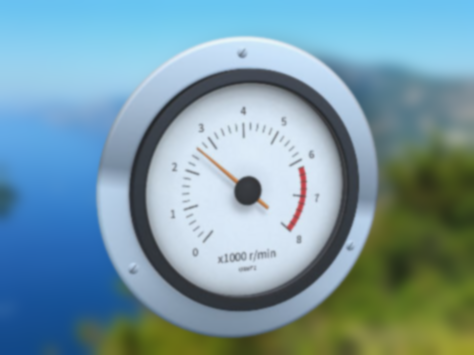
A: 2600 rpm
